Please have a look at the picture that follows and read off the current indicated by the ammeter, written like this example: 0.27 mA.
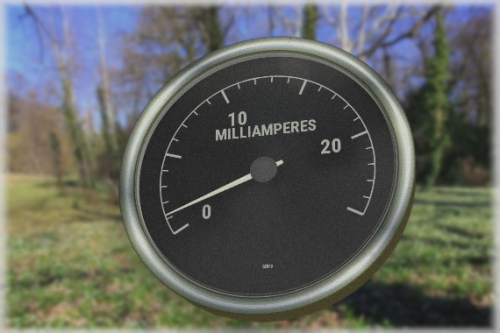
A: 1 mA
